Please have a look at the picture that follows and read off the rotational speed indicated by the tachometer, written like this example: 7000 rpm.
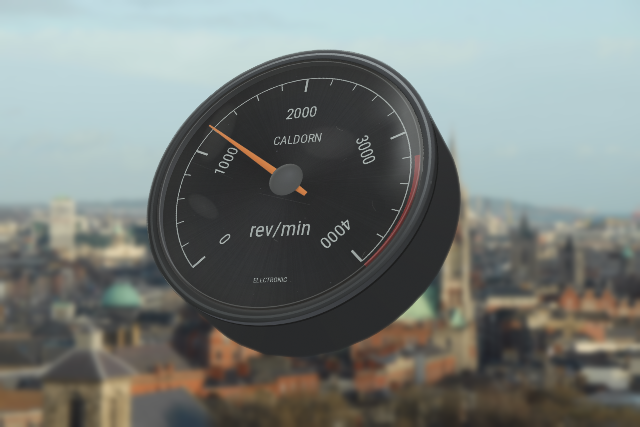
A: 1200 rpm
